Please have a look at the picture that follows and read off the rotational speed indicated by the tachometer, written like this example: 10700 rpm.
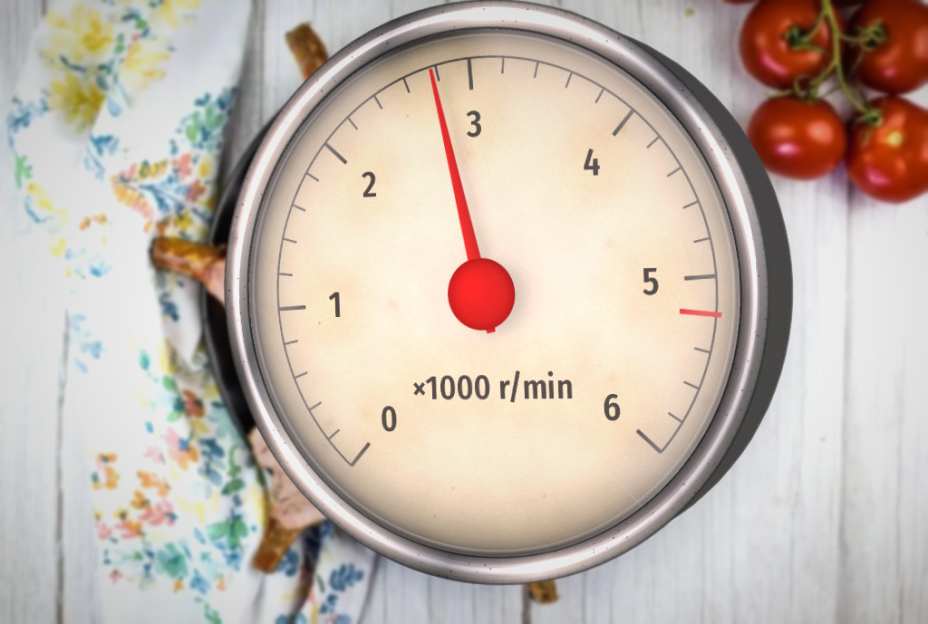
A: 2800 rpm
